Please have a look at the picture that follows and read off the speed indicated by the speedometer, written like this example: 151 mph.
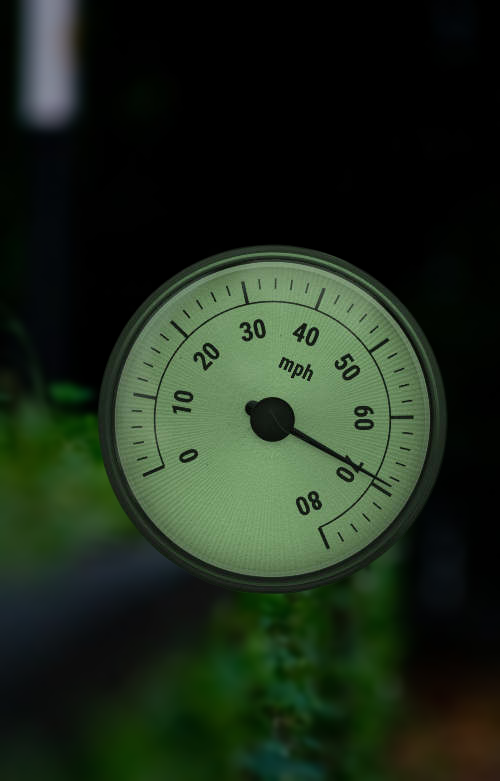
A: 69 mph
